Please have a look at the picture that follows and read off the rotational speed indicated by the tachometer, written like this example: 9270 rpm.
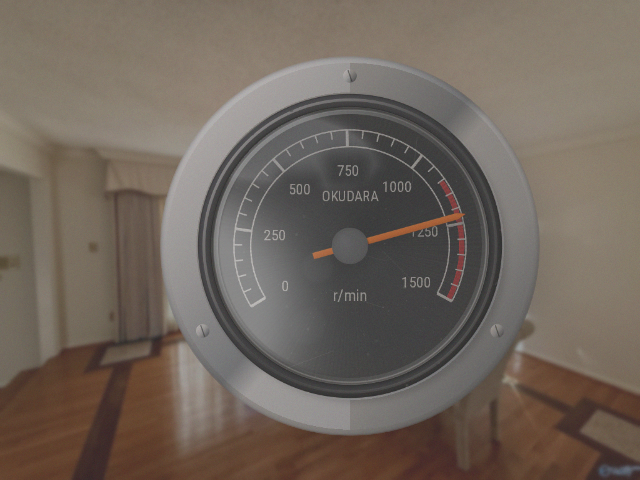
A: 1225 rpm
